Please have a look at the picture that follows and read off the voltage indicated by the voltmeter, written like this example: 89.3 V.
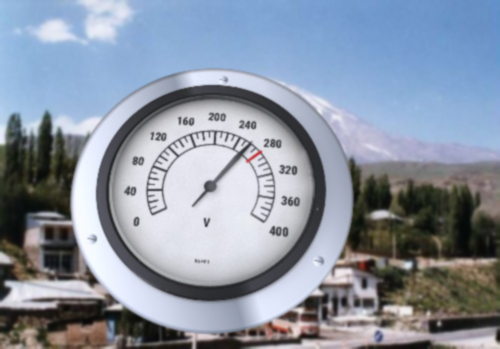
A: 260 V
